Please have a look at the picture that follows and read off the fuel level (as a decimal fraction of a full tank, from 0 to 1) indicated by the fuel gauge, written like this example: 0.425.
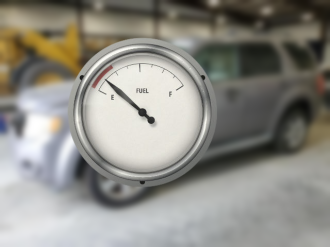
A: 0.125
